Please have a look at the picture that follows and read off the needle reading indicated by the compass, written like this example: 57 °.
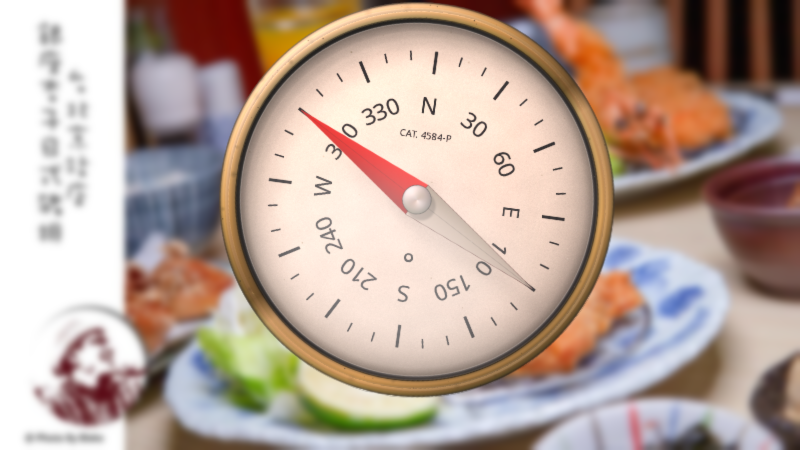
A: 300 °
